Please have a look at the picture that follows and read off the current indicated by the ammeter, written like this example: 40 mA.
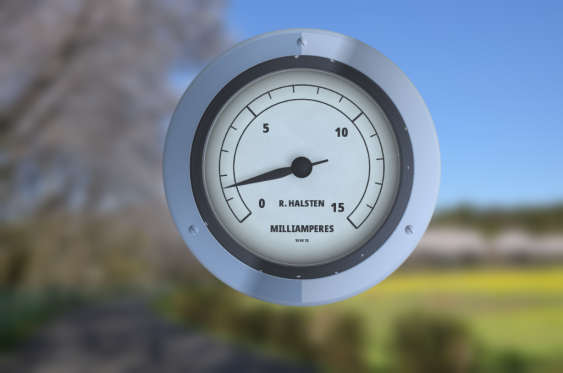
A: 1.5 mA
